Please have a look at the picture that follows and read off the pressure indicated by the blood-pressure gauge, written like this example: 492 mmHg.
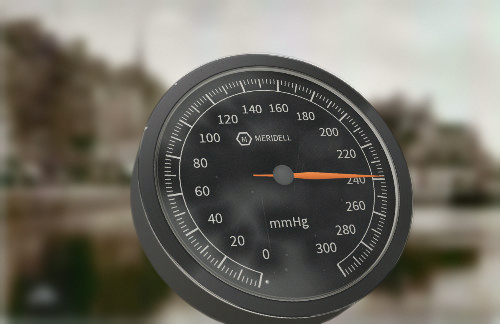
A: 240 mmHg
